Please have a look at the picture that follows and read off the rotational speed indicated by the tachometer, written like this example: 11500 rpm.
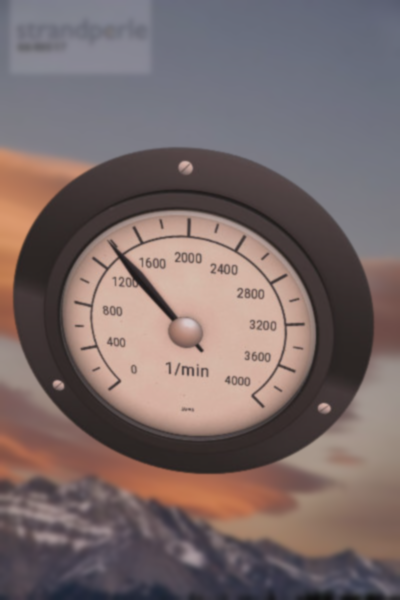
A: 1400 rpm
